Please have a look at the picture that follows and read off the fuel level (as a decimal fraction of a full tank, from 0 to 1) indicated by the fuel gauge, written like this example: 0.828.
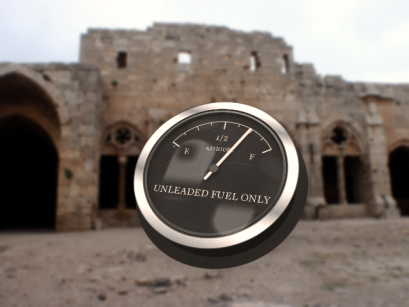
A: 0.75
